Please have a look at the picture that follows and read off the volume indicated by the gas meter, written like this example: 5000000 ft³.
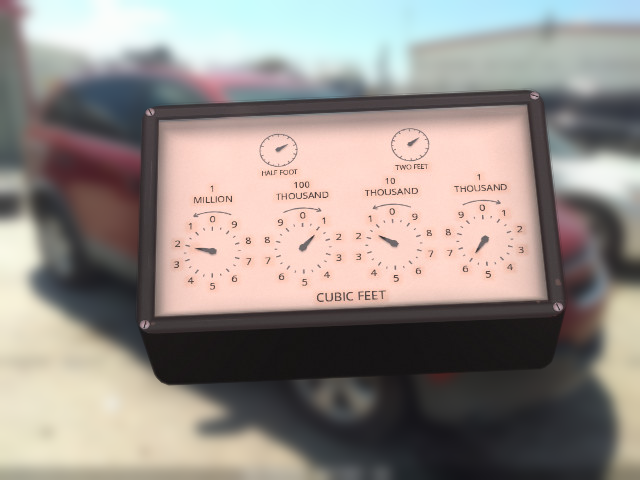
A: 211600 ft³
